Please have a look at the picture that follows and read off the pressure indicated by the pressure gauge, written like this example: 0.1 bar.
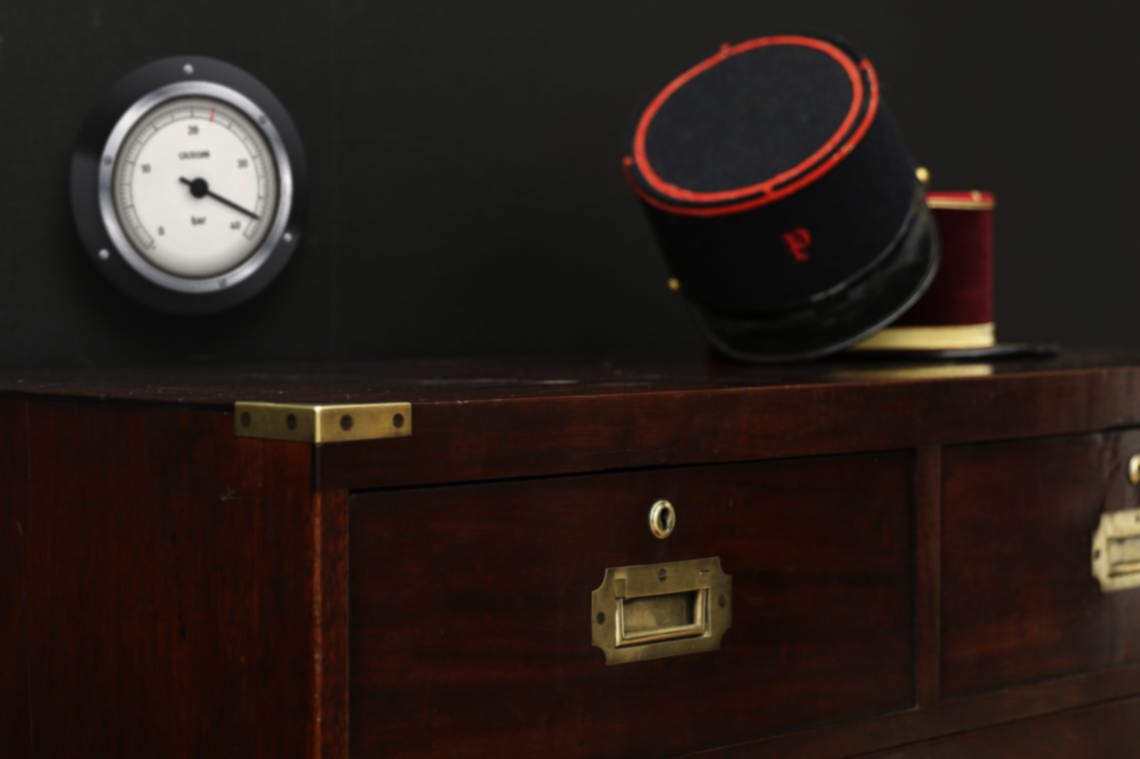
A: 37.5 bar
